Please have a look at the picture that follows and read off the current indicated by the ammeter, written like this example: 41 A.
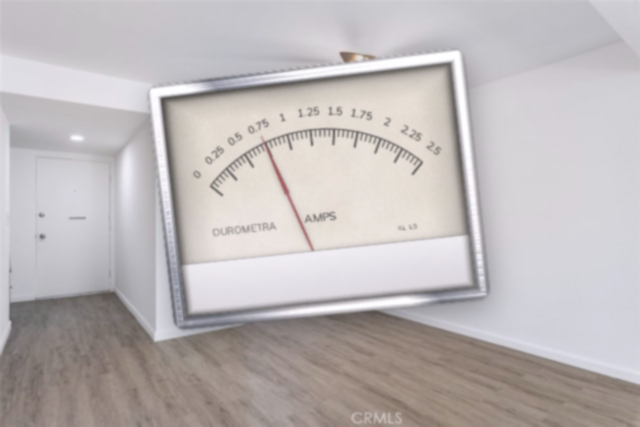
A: 0.75 A
